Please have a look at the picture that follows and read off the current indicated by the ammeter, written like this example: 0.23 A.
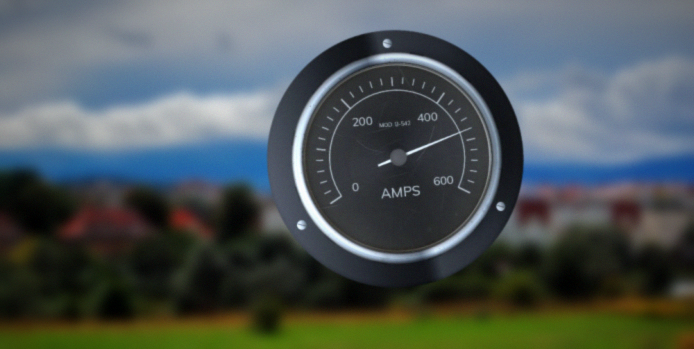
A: 480 A
